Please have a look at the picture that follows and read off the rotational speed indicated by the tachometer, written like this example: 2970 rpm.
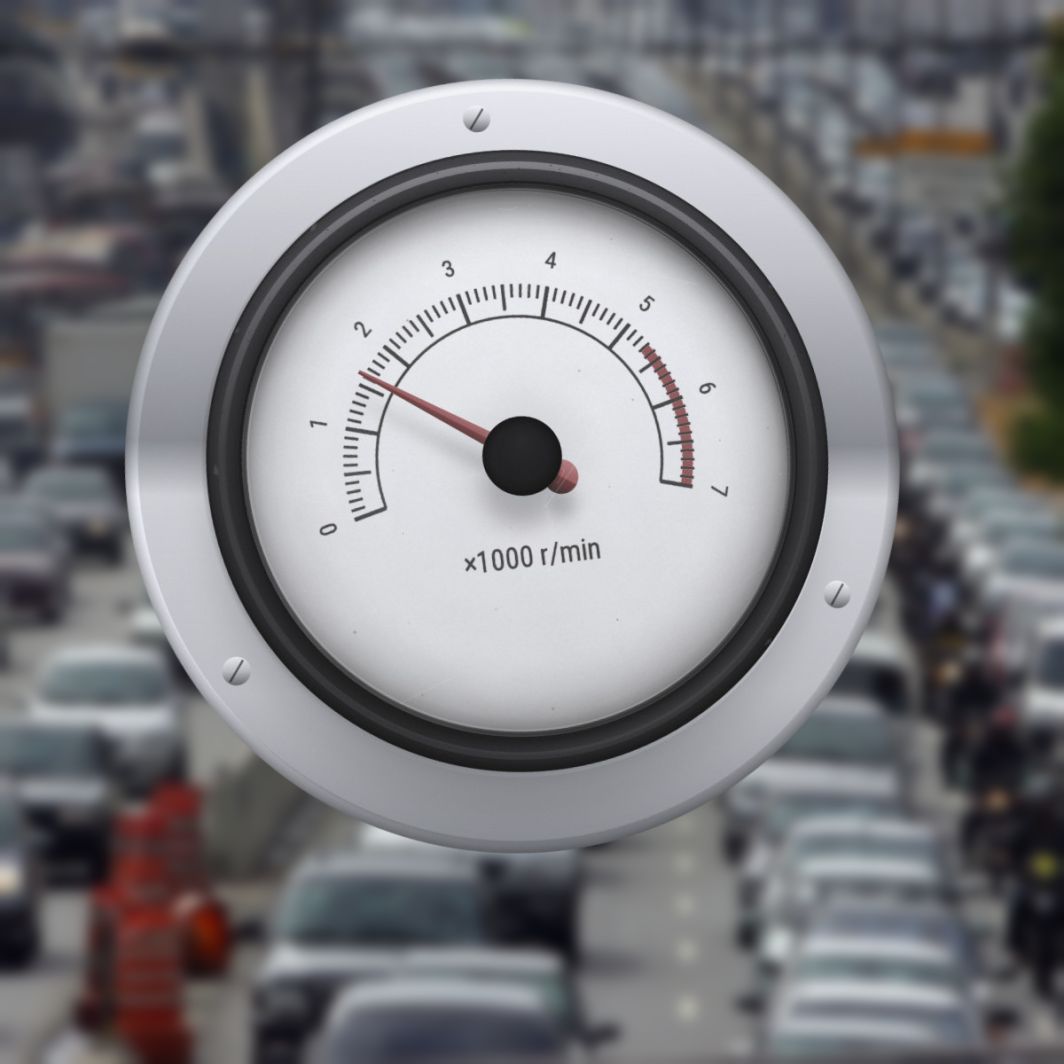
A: 1600 rpm
